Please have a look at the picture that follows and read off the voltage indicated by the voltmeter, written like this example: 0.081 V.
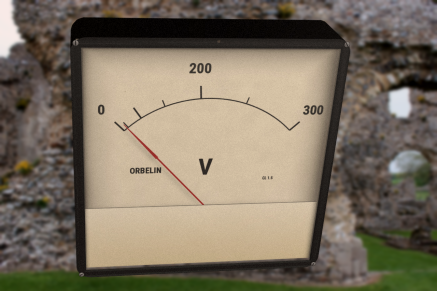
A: 50 V
